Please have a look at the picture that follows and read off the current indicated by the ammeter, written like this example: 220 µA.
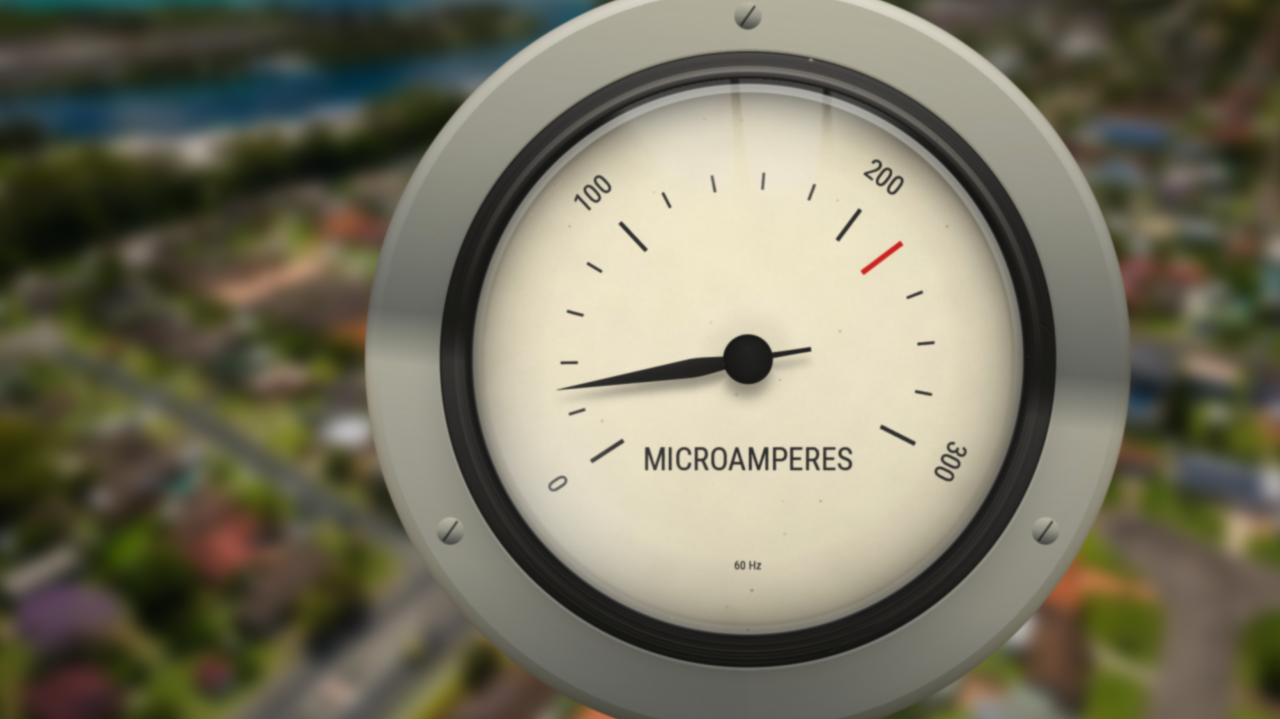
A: 30 µA
